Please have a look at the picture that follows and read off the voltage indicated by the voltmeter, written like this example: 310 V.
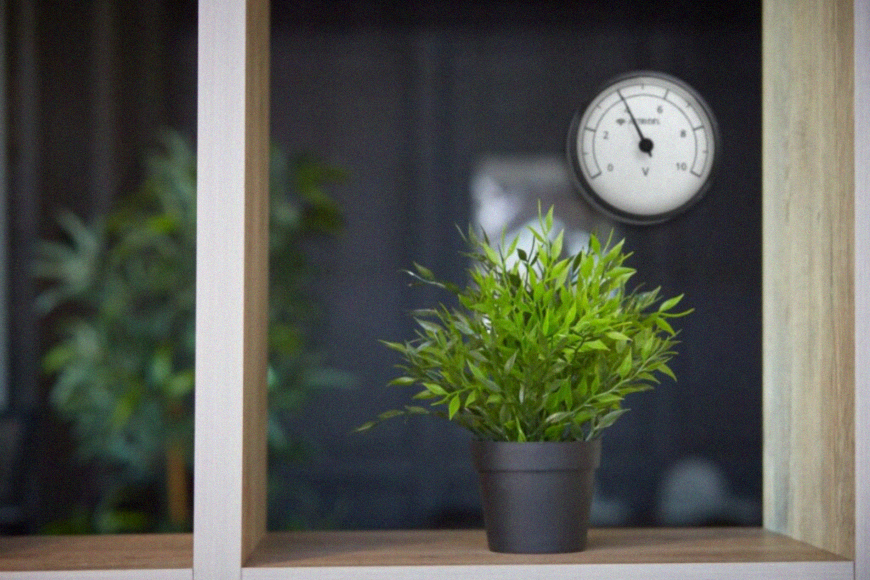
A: 4 V
